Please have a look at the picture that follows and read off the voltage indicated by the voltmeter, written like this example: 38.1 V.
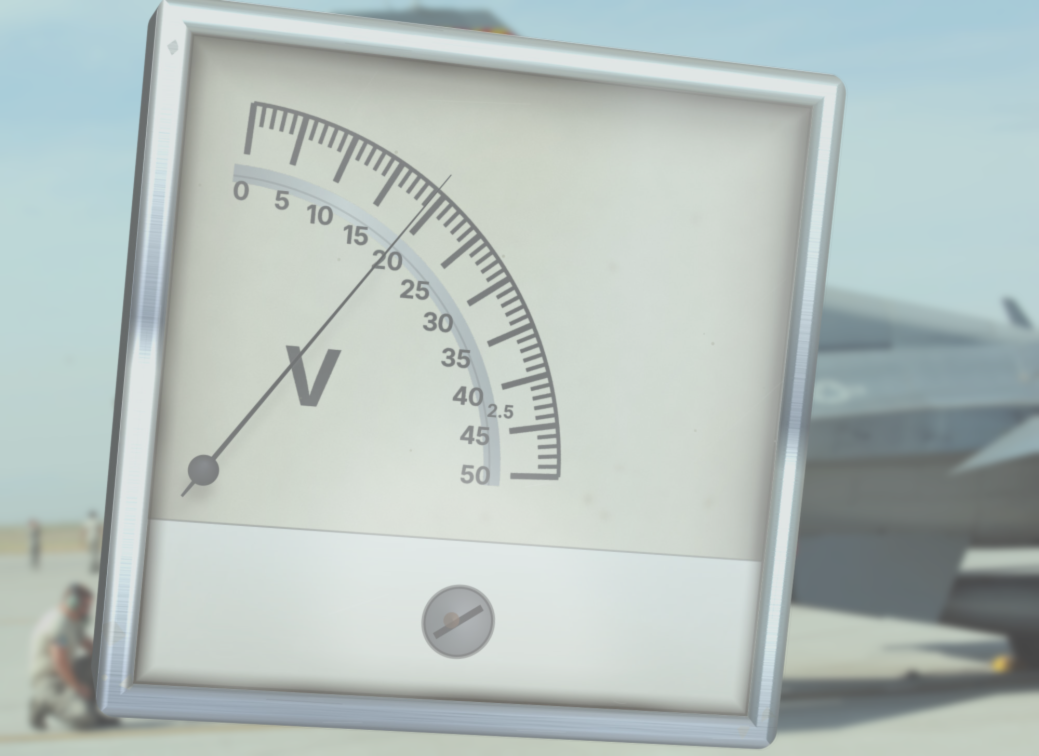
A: 19 V
